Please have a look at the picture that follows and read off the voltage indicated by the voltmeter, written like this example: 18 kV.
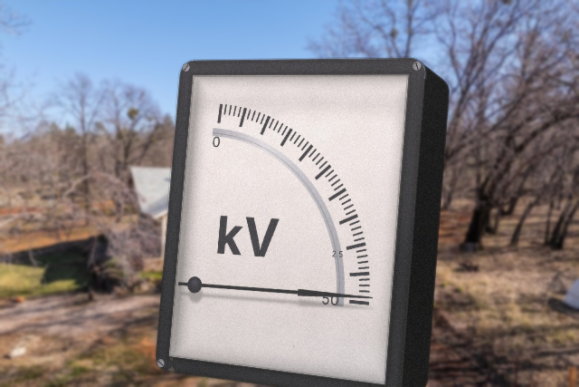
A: 49 kV
